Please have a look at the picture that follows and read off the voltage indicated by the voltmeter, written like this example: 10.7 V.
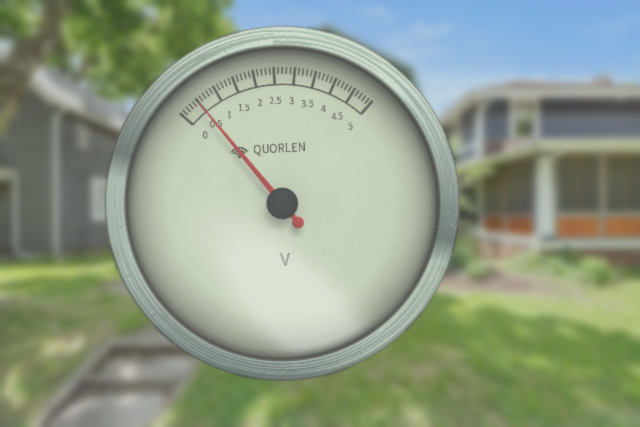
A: 0.5 V
